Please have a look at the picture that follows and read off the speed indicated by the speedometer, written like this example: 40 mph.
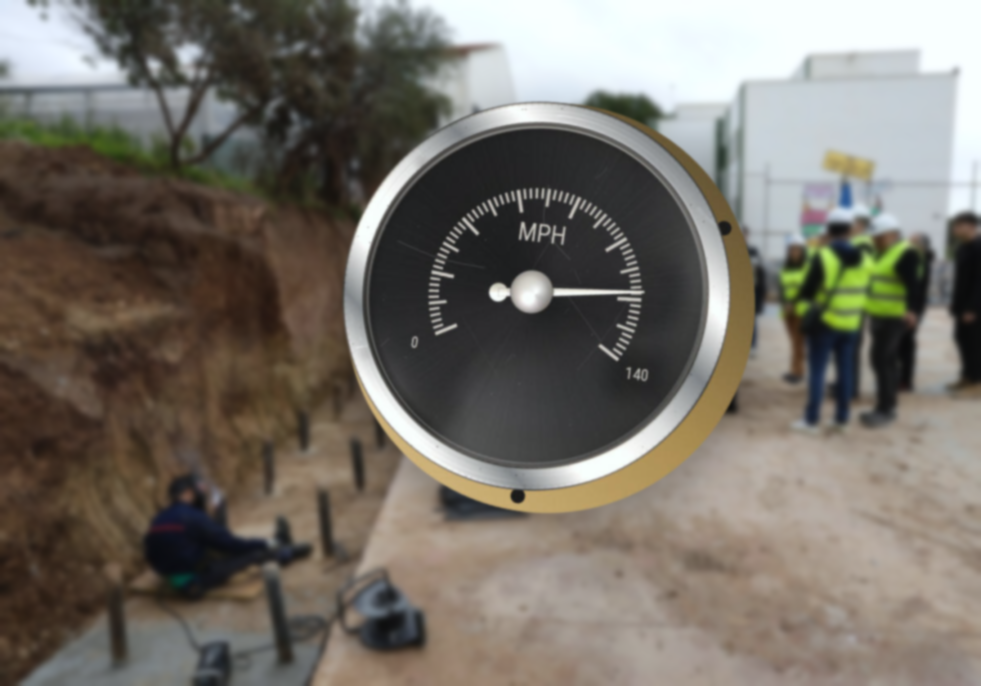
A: 118 mph
